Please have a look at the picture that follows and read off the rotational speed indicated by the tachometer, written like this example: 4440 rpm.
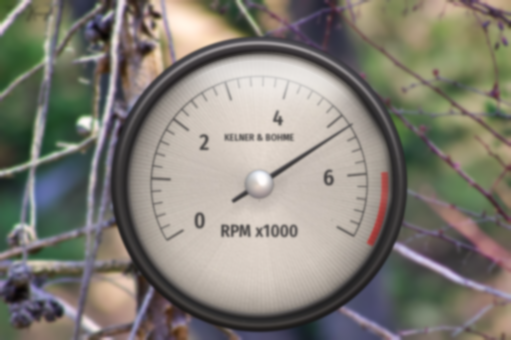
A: 5200 rpm
